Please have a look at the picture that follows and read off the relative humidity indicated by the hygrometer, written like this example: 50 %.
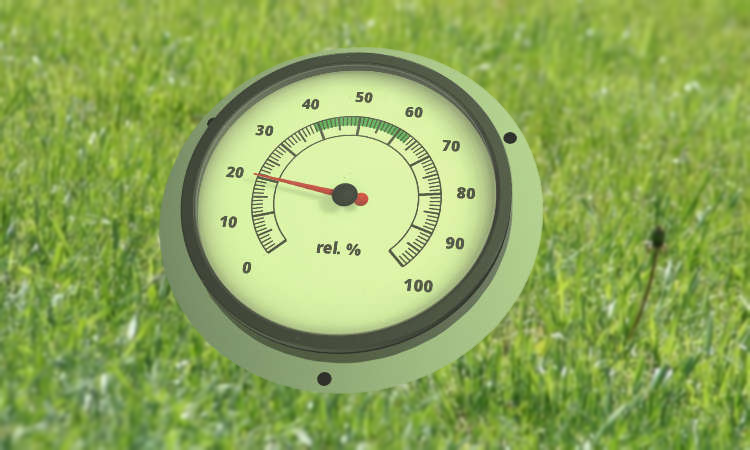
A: 20 %
